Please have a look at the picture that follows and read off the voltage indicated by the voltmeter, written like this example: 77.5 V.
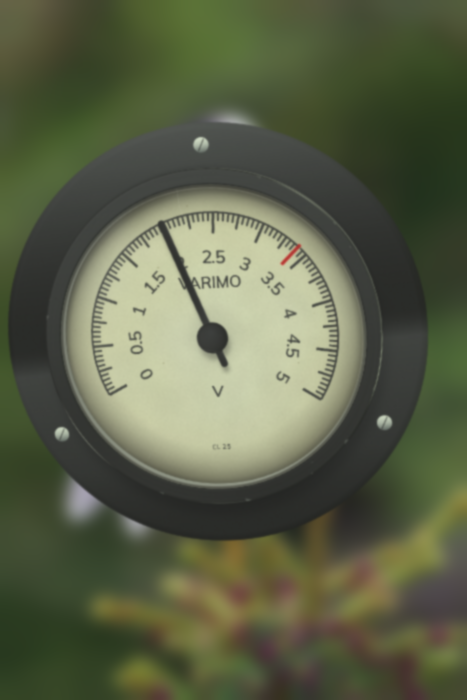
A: 2 V
